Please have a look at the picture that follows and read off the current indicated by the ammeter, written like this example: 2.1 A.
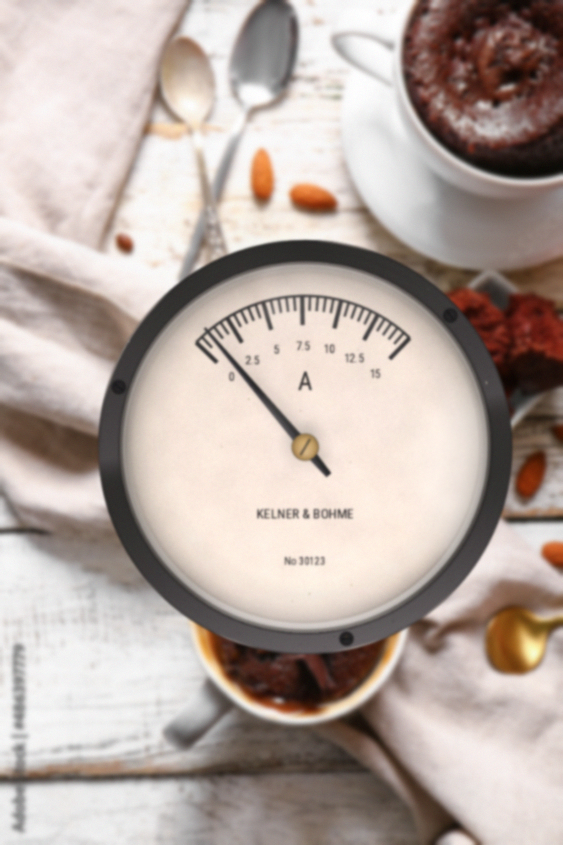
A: 1 A
